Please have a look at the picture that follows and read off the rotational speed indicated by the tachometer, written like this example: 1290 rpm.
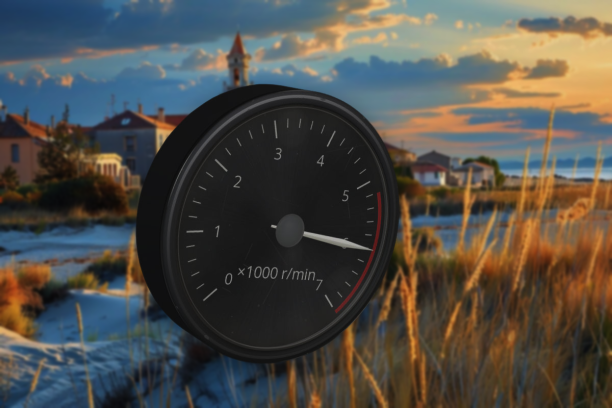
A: 6000 rpm
